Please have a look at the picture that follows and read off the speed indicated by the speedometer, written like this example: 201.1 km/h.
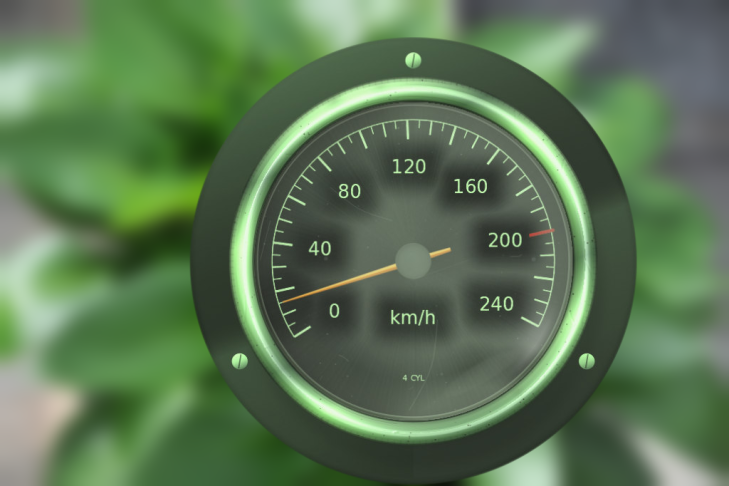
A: 15 km/h
